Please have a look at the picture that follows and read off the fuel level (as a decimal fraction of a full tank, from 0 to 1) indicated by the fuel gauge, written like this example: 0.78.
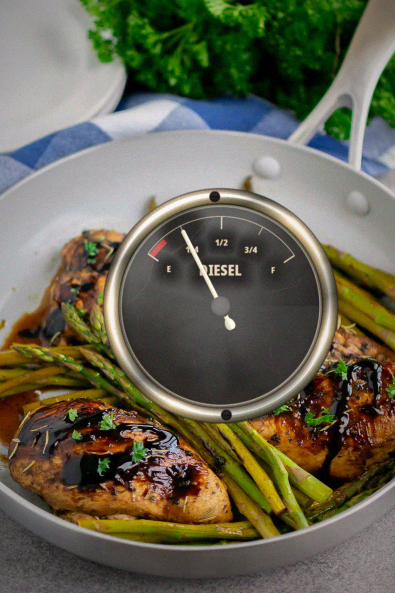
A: 0.25
